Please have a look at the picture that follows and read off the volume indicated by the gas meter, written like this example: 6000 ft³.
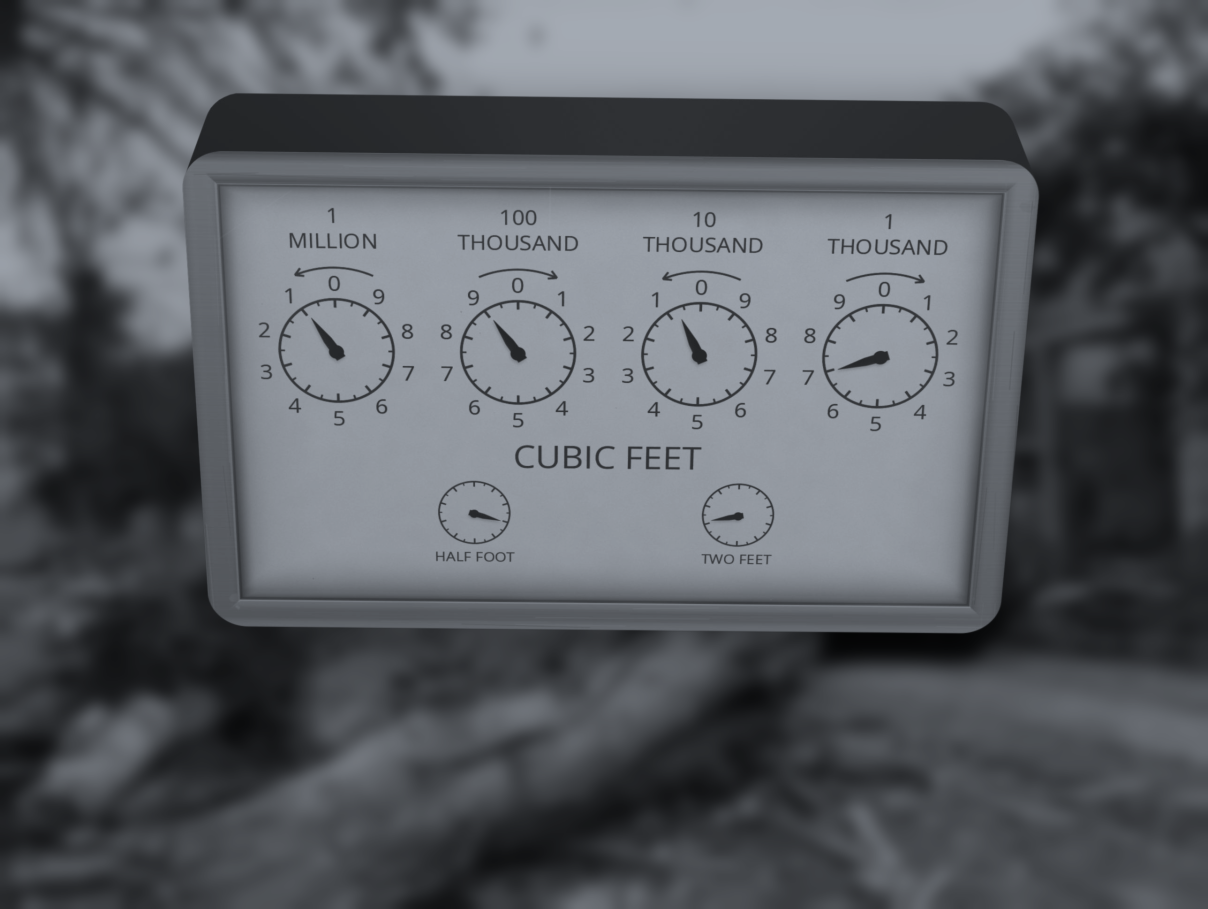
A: 90700 ft³
